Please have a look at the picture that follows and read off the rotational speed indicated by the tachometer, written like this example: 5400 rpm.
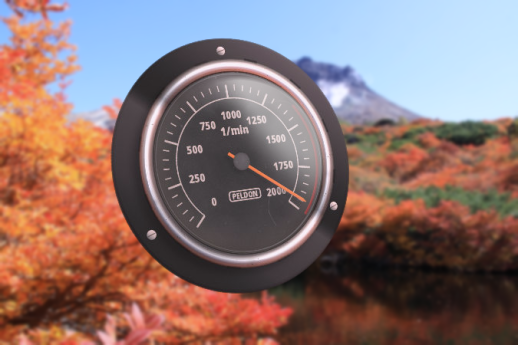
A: 1950 rpm
